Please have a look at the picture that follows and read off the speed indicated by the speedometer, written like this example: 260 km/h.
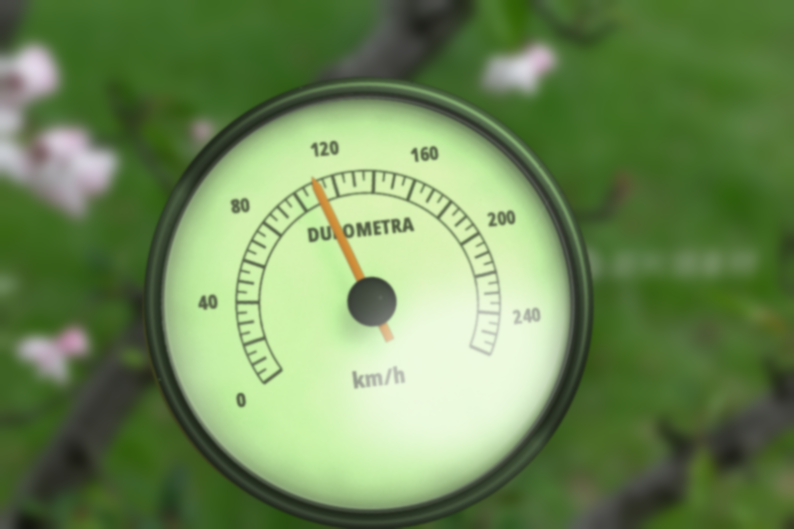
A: 110 km/h
